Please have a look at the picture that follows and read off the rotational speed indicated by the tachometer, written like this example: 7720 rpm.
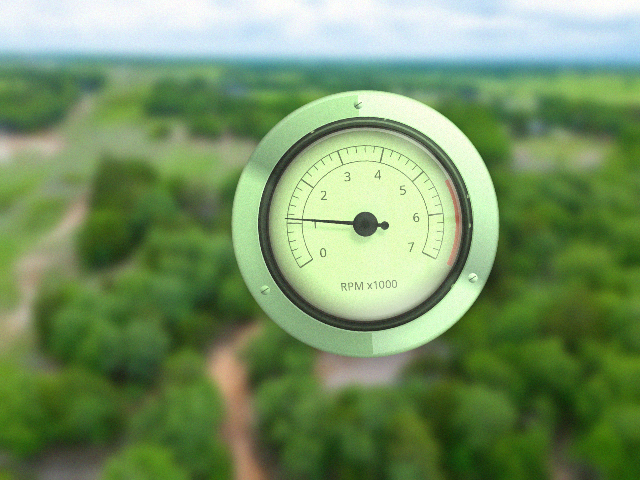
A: 1100 rpm
